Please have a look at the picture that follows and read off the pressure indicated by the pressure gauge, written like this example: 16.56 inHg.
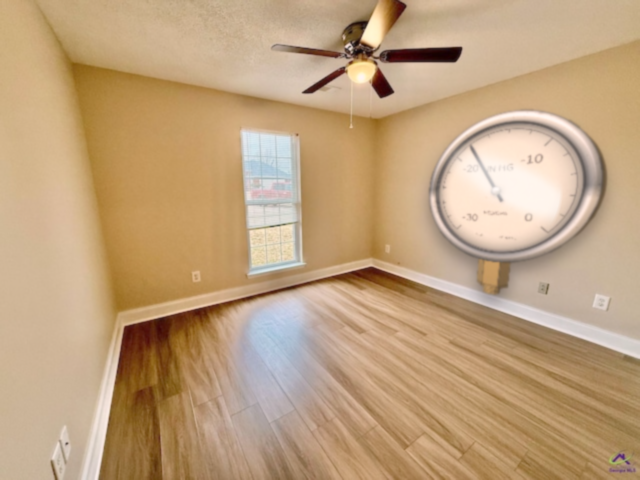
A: -18 inHg
